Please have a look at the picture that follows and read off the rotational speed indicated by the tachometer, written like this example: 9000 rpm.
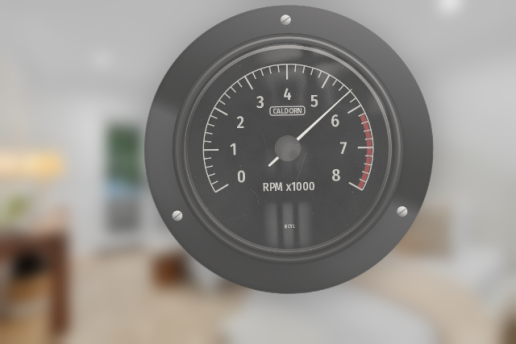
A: 5600 rpm
